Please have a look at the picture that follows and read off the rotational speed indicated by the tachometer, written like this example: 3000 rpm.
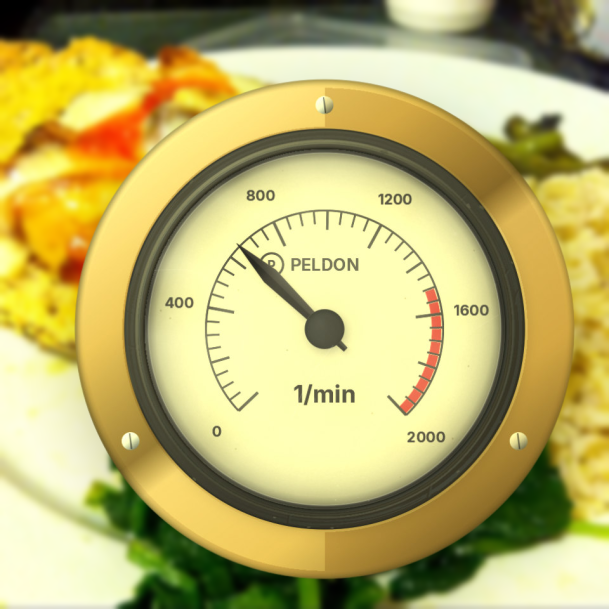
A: 650 rpm
